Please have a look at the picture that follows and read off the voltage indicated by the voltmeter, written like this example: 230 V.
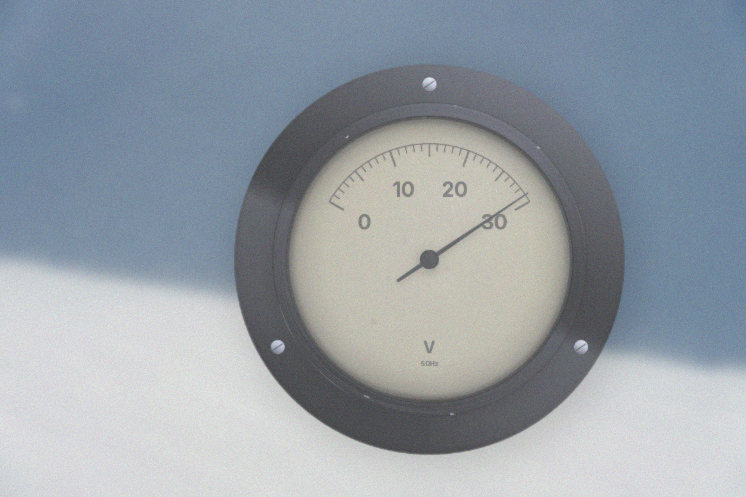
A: 29 V
